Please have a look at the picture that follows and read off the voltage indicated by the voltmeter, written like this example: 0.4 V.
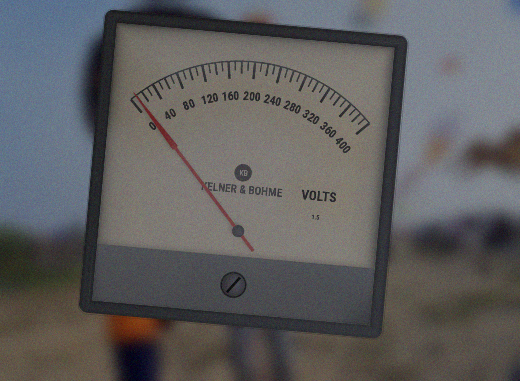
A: 10 V
